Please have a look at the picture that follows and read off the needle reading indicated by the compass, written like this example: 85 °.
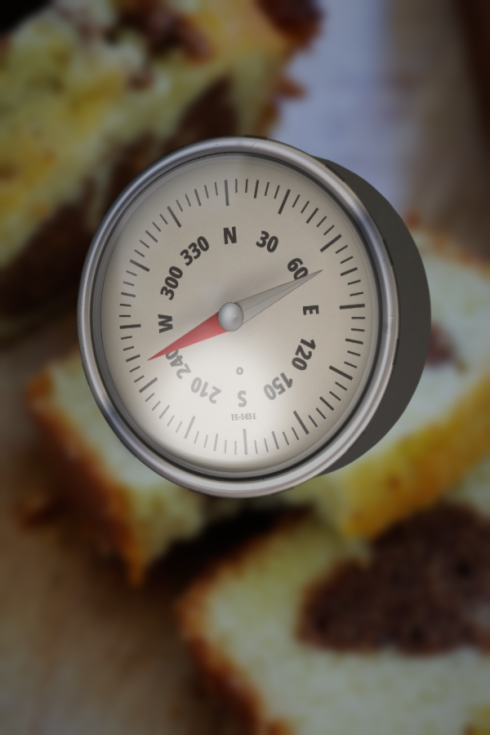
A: 250 °
